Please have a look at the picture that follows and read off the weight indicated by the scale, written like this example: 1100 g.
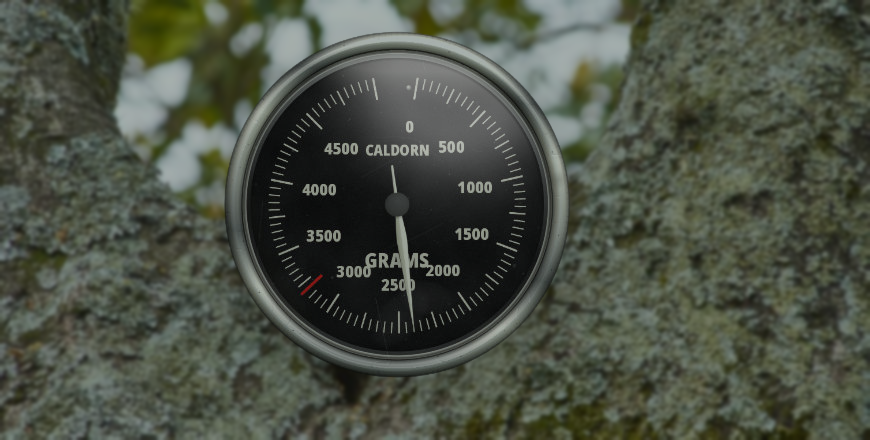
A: 2400 g
